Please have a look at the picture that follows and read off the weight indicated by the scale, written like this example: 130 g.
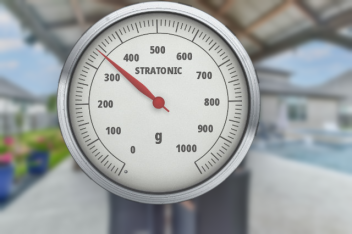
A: 340 g
